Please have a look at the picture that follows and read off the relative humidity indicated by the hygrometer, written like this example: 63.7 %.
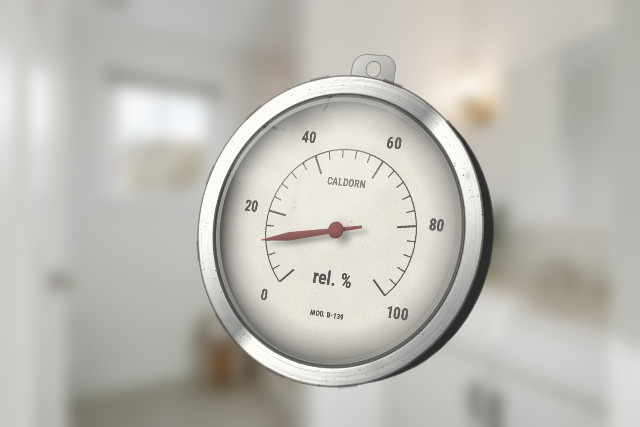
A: 12 %
